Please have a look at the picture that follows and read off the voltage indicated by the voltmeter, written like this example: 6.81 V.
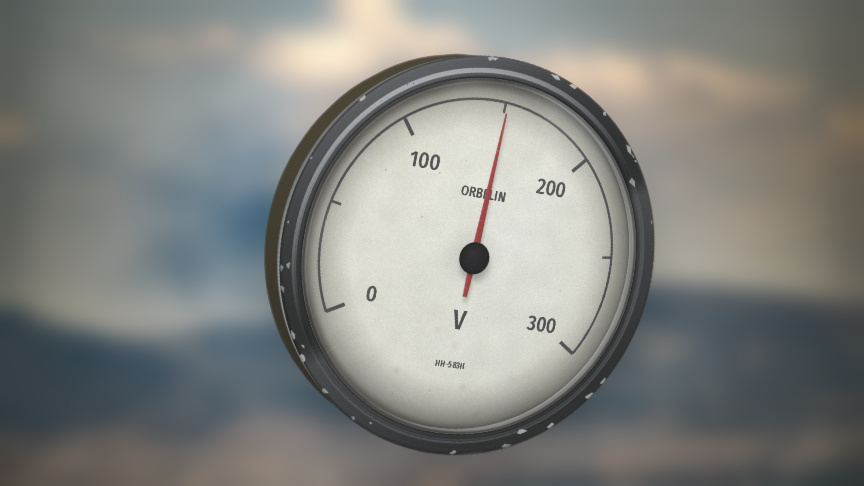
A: 150 V
